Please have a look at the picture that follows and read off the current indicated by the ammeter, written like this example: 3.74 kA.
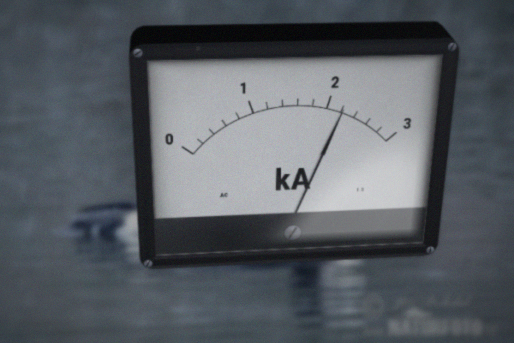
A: 2.2 kA
